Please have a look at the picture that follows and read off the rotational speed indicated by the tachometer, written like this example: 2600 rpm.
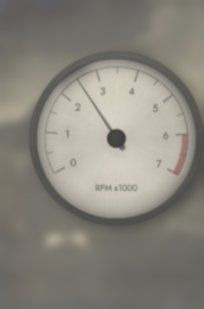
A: 2500 rpm
